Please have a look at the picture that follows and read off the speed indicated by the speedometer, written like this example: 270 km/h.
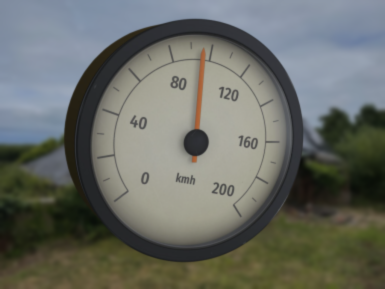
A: 95 km/h
